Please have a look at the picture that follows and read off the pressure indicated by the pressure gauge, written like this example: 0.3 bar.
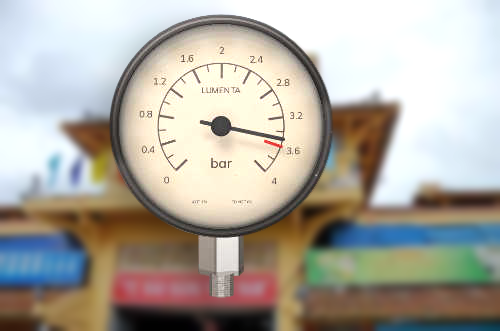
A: 3.5 bar
